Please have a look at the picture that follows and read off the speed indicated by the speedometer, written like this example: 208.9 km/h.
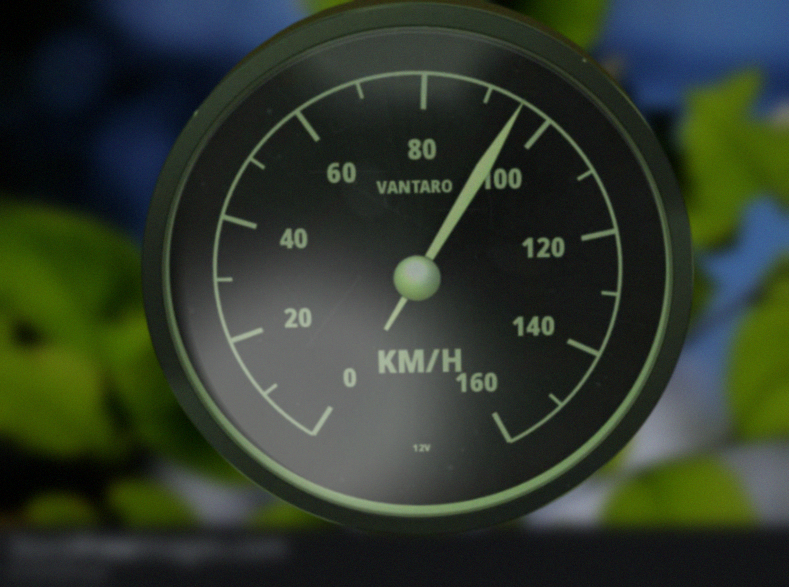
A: 95 km/h
